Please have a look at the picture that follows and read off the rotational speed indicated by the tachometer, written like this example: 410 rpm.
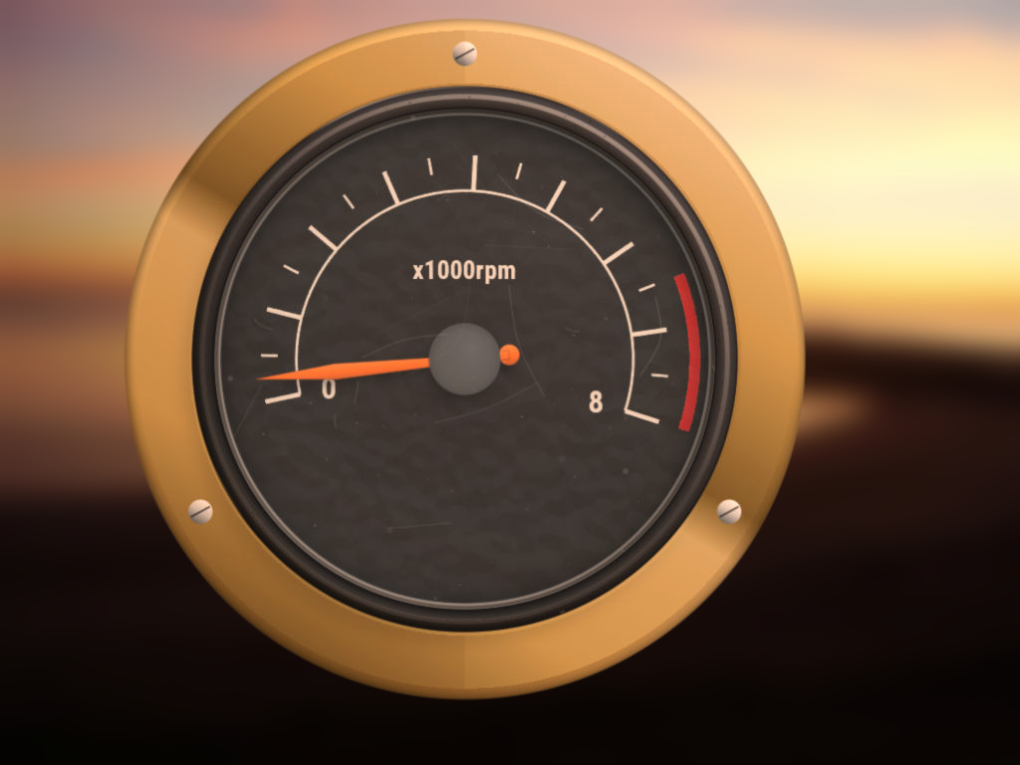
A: 250 rpm
